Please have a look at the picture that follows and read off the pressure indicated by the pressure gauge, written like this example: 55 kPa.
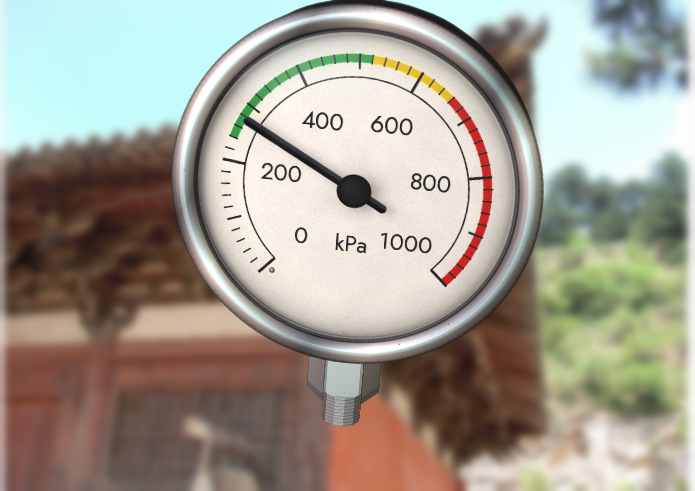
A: 280 kPa
